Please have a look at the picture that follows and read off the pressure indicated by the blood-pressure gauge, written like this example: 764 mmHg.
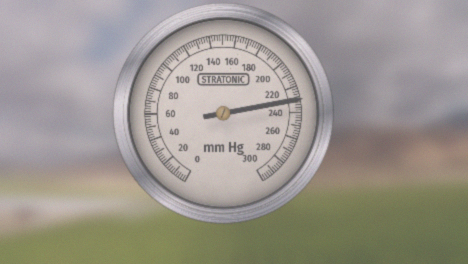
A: 230 mmHg
